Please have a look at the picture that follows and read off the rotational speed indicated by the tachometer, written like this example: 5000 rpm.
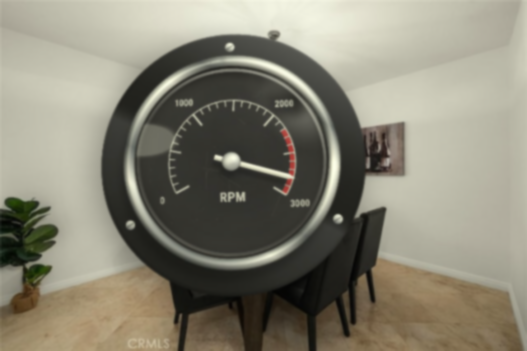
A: 2800 rpm
